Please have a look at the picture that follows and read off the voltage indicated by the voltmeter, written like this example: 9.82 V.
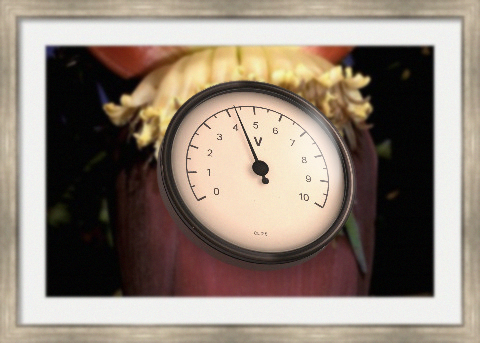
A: 4.25 V
